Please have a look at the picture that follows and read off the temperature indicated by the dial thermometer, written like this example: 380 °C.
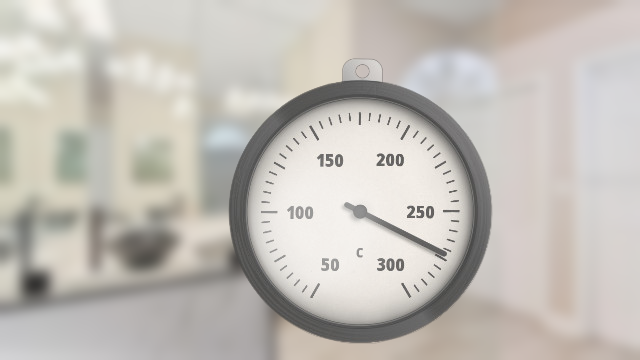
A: 272.5 °C
